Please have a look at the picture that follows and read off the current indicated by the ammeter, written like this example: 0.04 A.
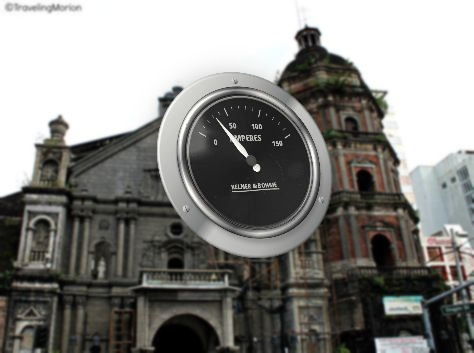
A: 30 A
